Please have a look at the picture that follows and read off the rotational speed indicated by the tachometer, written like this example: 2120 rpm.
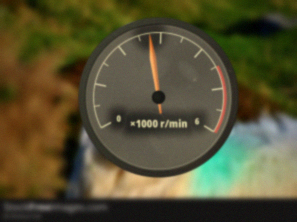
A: 2750 rpm
